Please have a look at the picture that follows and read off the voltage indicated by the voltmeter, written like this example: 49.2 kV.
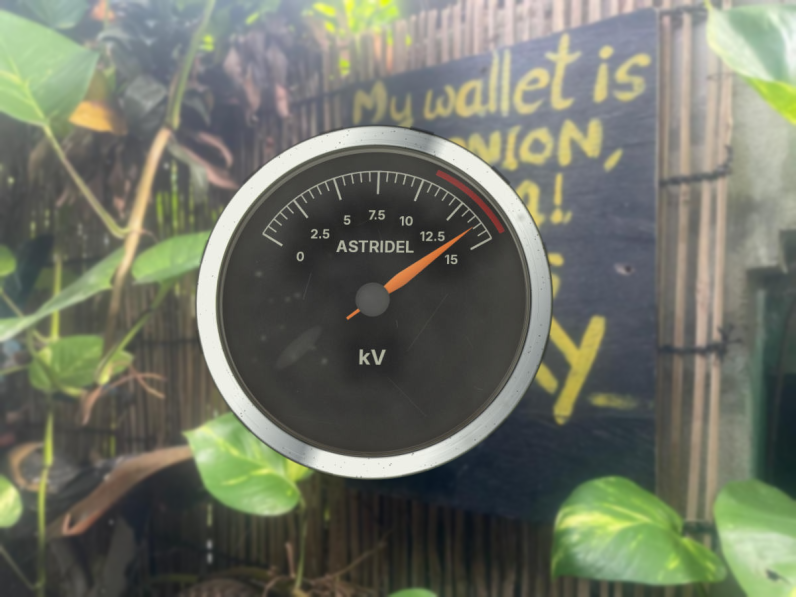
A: 14 kV
